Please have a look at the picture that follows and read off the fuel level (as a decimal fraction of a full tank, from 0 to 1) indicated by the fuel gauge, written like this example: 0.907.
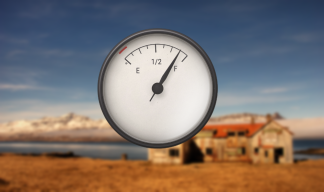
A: 0.875
